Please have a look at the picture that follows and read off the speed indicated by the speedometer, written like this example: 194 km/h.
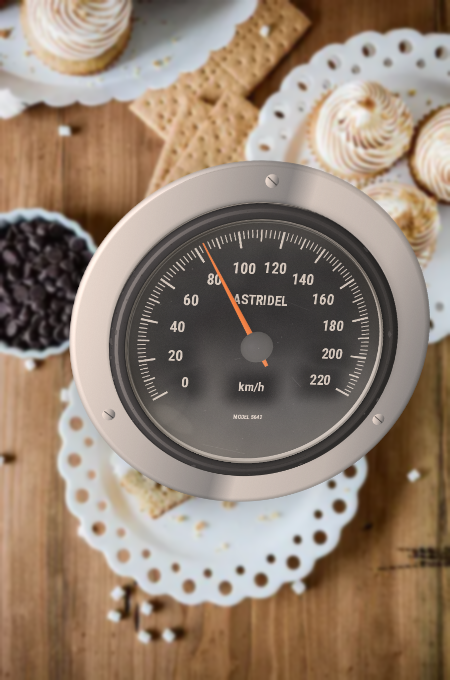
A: 84 km/h
